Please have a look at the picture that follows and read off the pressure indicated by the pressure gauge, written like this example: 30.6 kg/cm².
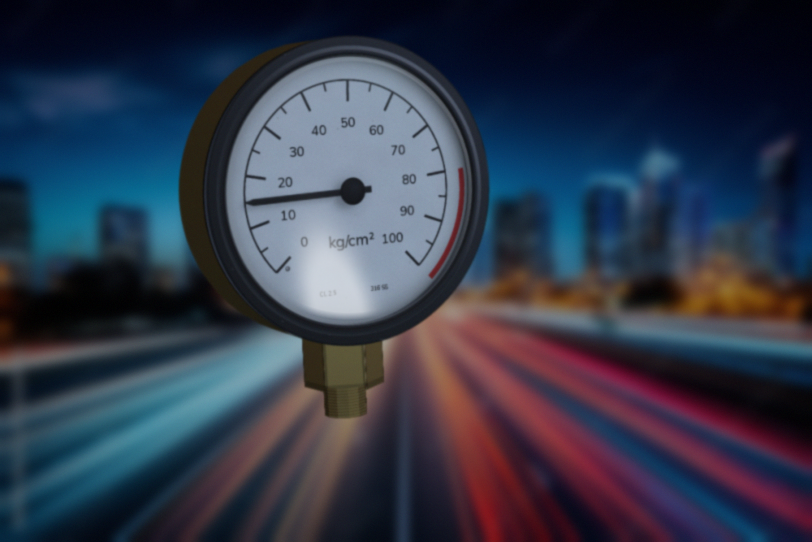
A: 15 kg/cm²
